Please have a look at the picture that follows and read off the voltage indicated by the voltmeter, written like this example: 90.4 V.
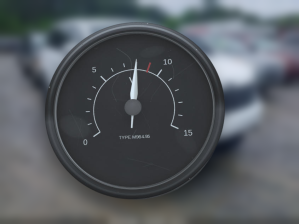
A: 8 V
